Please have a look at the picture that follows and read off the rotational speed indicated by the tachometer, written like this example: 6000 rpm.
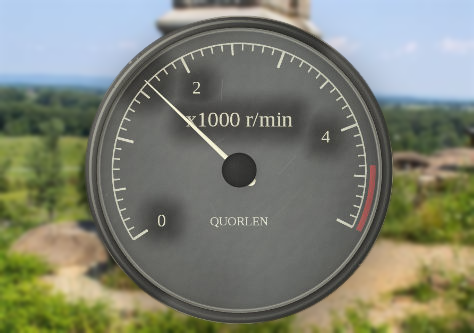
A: 1600 rpm
